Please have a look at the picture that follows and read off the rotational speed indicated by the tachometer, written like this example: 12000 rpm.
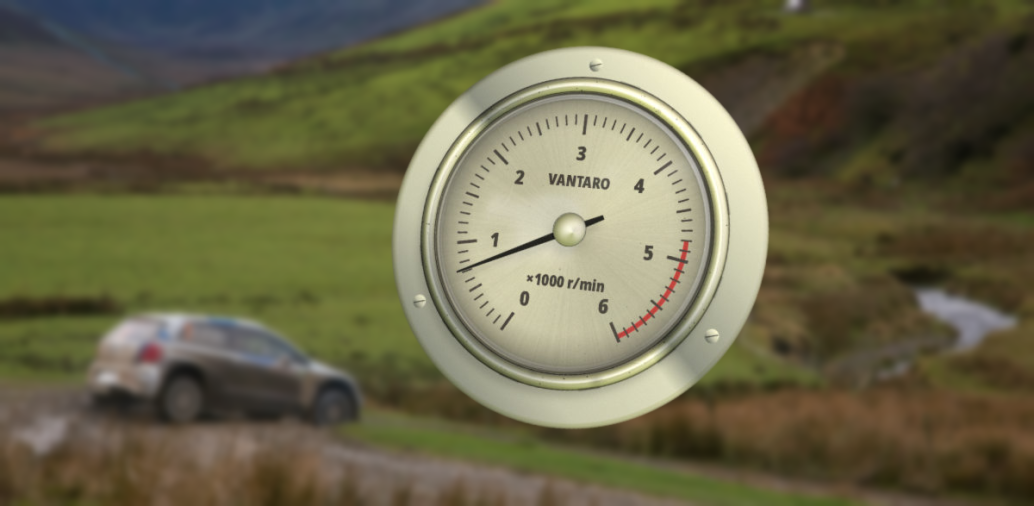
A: 700 rpm
